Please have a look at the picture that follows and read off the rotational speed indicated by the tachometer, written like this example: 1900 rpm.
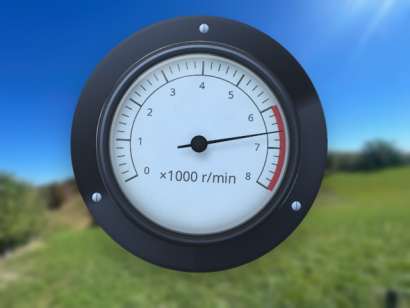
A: 6600 rpm
